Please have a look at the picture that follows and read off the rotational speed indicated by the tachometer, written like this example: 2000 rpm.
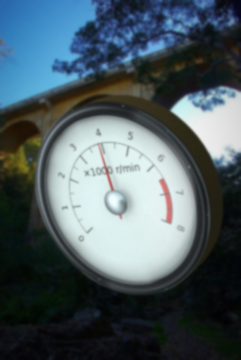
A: 4000 rpm
